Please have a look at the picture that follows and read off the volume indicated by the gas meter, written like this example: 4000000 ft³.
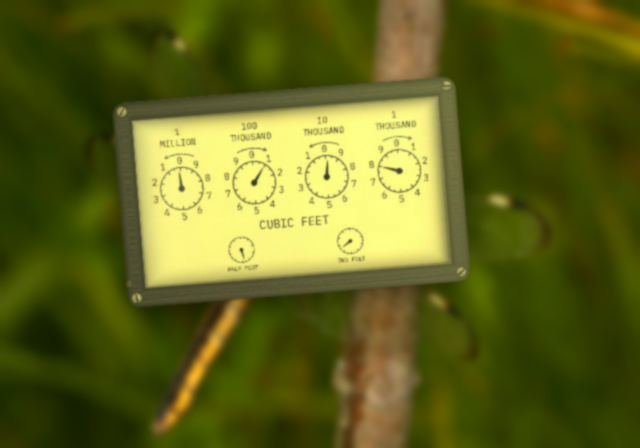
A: 9800 ft³
